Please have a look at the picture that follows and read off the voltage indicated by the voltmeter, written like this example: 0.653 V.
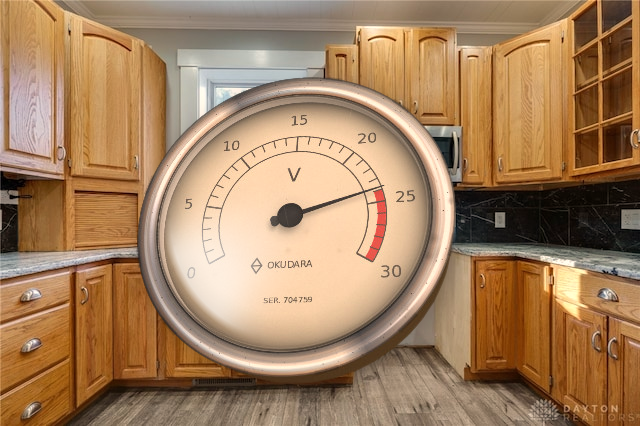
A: 24 V
